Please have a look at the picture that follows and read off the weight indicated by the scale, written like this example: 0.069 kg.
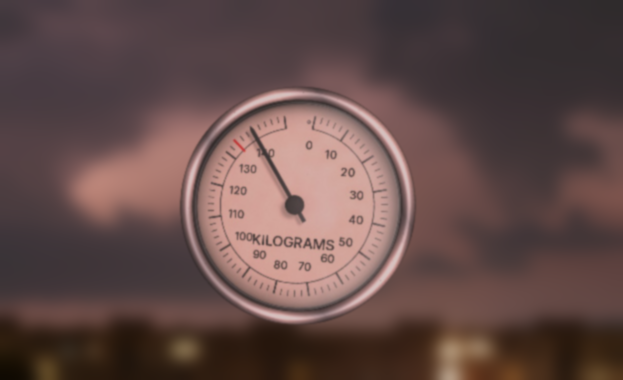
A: 140 kg
